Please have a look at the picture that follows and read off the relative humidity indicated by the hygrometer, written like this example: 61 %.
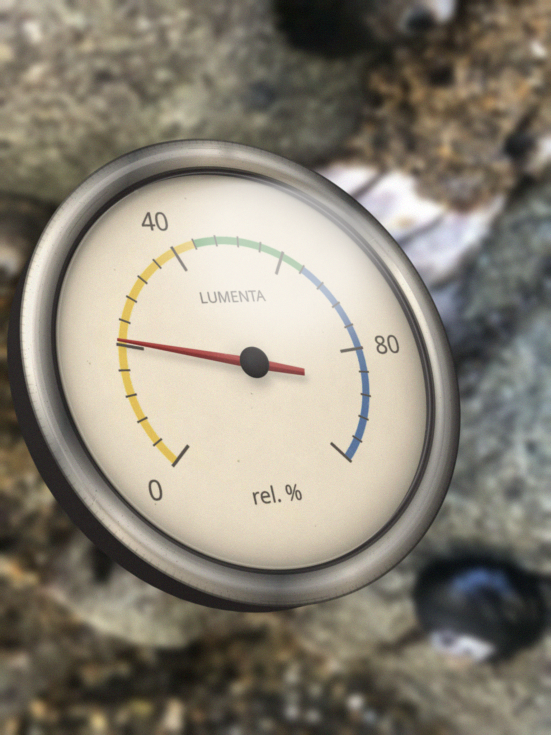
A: 20 %
